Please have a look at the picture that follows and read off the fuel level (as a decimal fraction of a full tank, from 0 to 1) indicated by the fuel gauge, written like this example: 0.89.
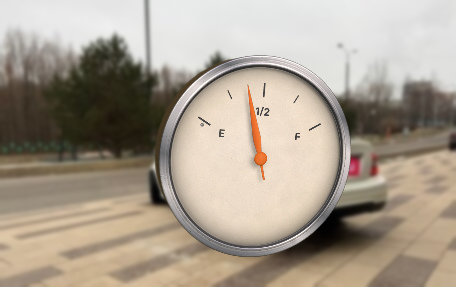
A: 0.375
